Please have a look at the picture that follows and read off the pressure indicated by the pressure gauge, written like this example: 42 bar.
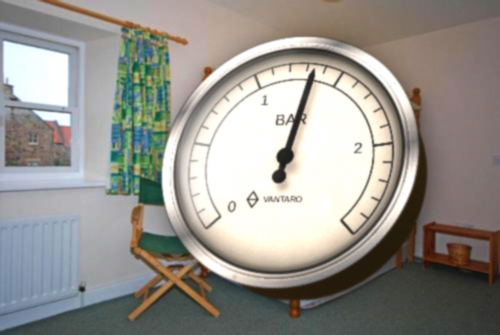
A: 1.35 bar
